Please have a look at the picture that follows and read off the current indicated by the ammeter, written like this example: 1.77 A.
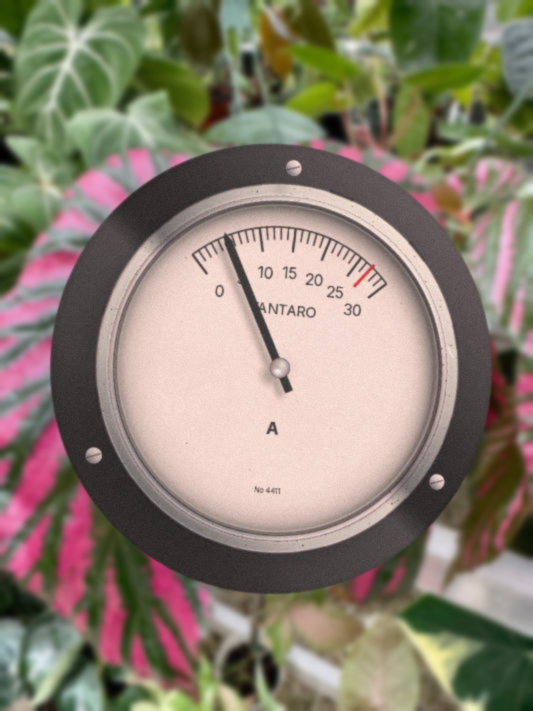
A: 5 A
